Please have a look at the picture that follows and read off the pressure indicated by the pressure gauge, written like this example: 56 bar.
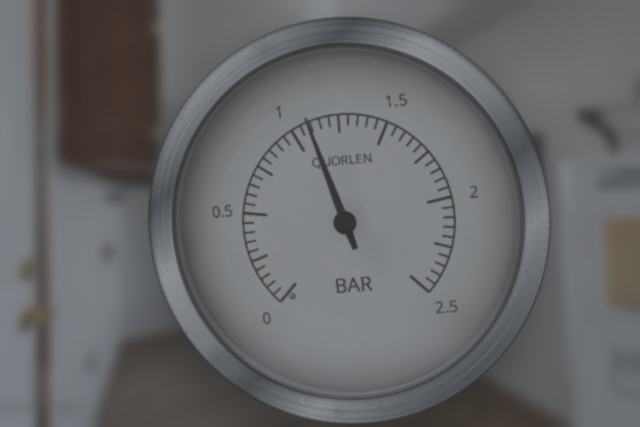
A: 1.1 bar
